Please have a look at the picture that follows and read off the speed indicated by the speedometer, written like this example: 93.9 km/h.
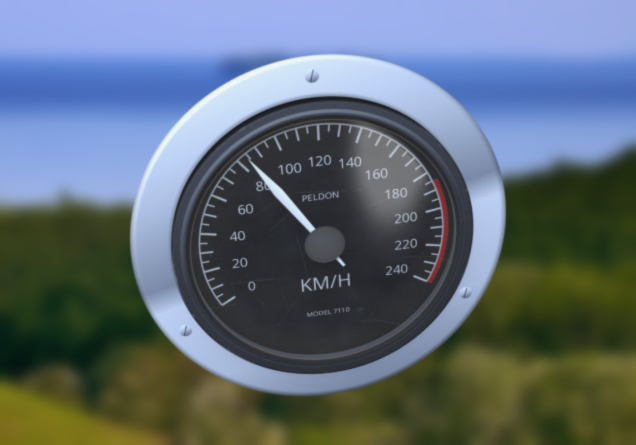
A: 85 km/h
